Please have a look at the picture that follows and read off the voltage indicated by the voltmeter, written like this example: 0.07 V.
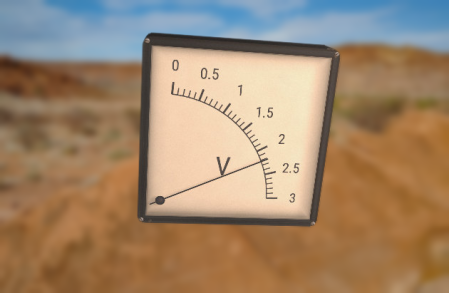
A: 2.2 V
